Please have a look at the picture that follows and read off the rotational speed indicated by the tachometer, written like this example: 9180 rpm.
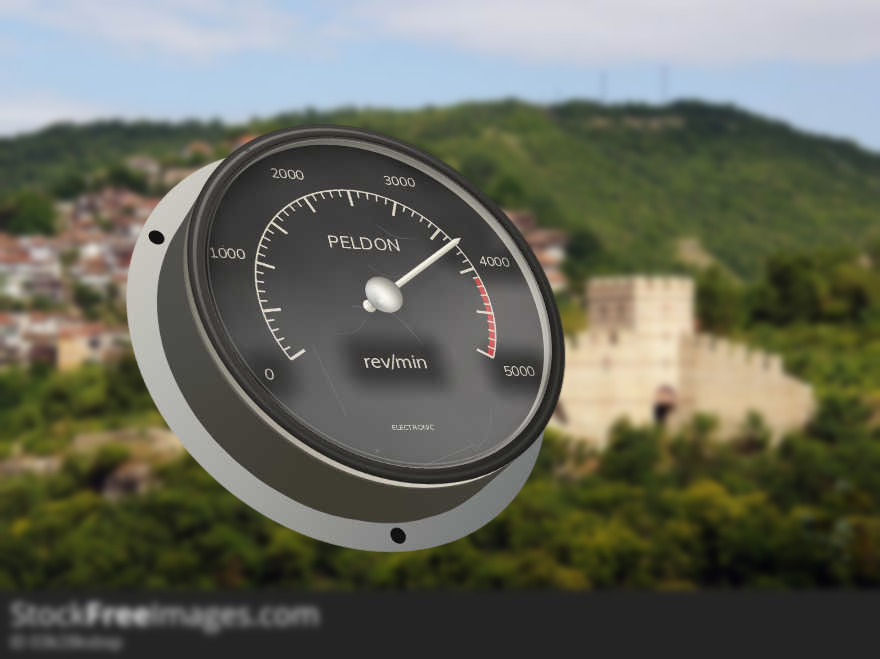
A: 3700 rpm
